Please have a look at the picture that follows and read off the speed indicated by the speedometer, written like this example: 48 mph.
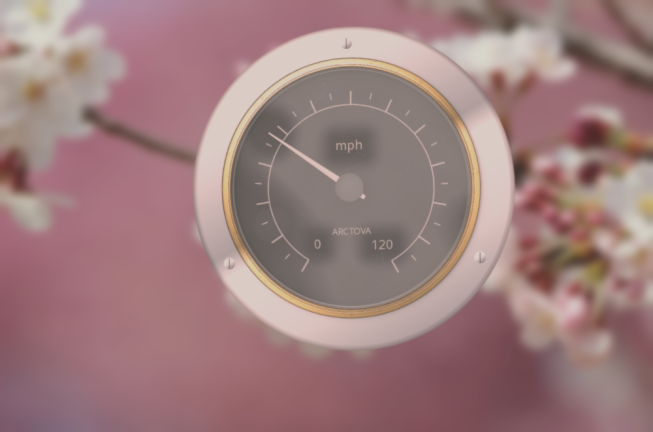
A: 37.5 mph
